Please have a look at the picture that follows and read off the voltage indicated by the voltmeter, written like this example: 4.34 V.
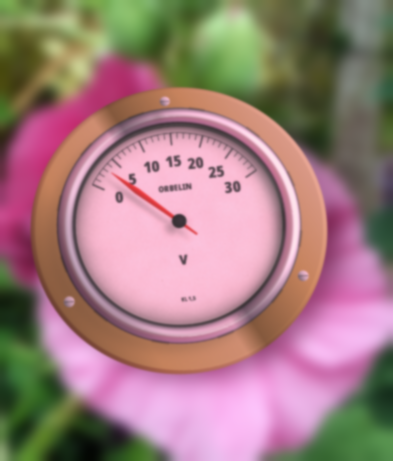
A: 3 V
